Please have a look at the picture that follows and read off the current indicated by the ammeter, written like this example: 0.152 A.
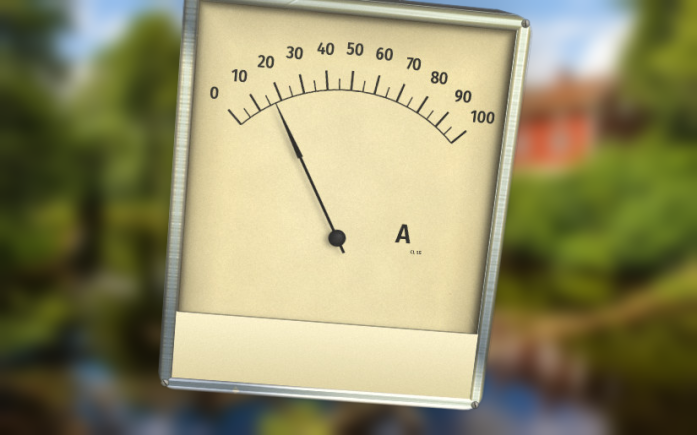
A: 17.5 A
